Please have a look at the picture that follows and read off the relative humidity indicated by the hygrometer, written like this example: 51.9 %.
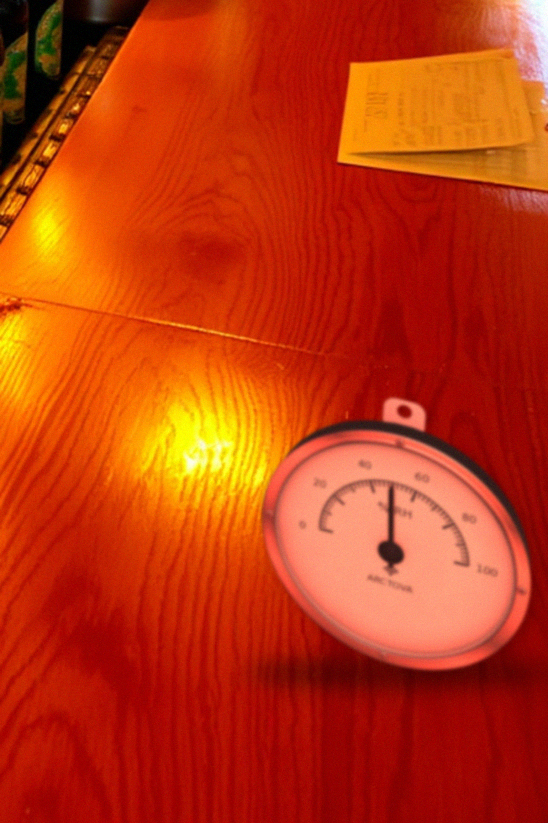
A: 50 %
